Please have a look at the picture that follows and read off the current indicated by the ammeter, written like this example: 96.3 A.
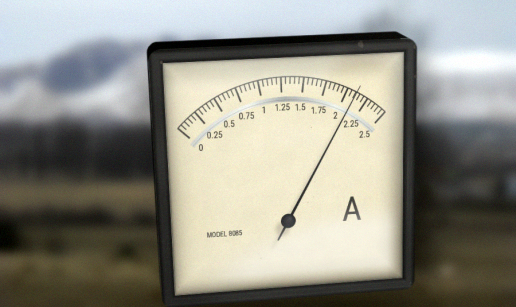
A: 2.1 A
